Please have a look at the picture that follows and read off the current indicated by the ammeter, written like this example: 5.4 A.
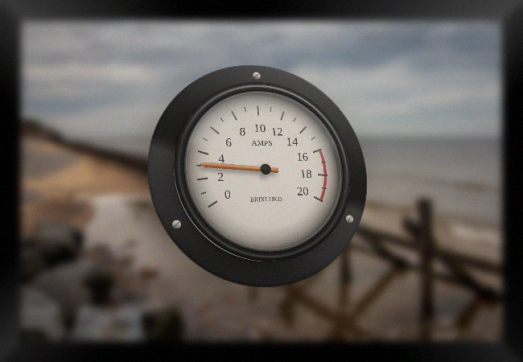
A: 3 A
